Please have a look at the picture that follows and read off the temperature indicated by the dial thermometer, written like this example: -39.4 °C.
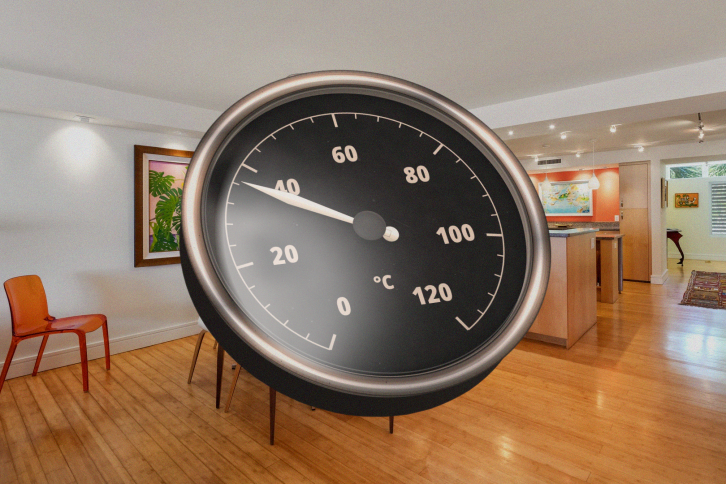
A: 36 °C
